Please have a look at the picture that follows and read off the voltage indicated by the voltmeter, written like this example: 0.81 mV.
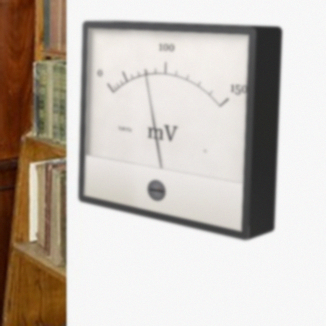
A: 80 mV
